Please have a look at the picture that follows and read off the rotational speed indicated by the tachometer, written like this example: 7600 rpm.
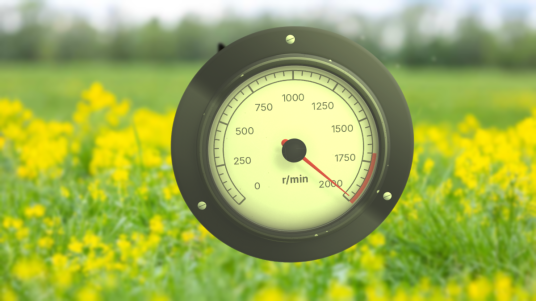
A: 1975 rpm
